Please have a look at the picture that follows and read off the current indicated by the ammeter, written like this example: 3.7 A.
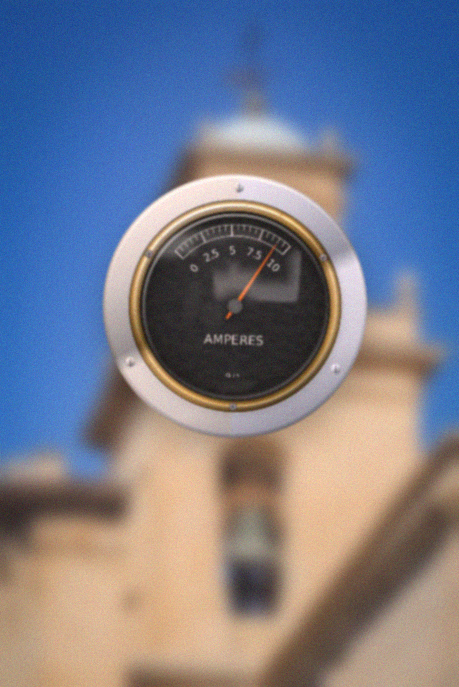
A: 9 A
